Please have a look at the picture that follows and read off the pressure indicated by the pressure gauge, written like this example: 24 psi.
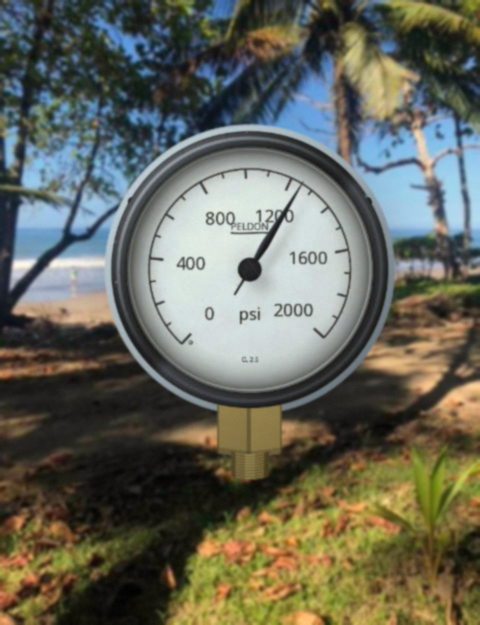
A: 1250 psi
